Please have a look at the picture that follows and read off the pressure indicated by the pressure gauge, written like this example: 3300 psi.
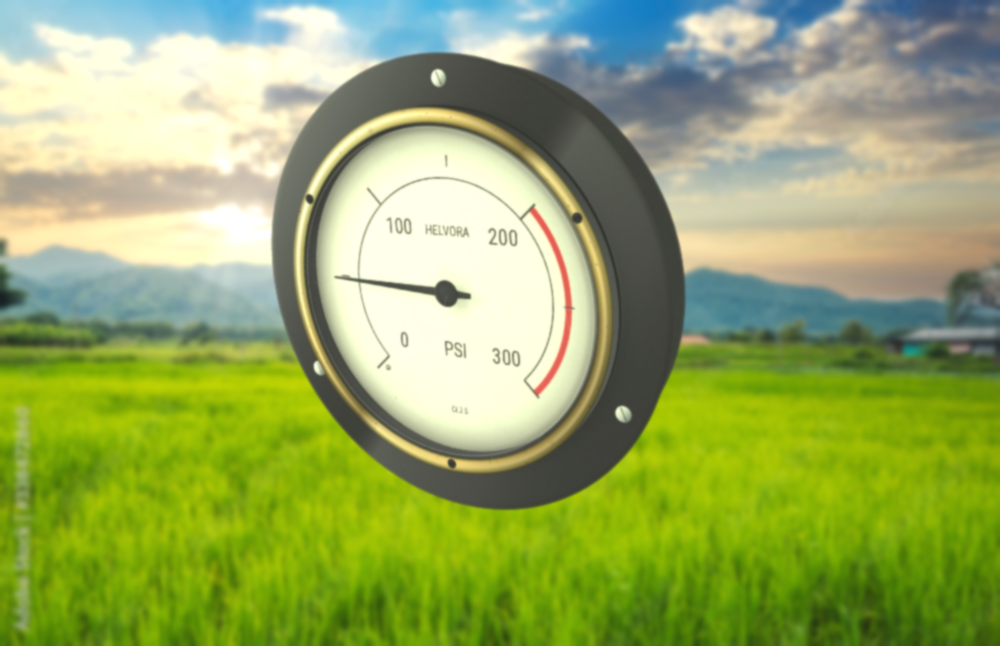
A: 50 psi
